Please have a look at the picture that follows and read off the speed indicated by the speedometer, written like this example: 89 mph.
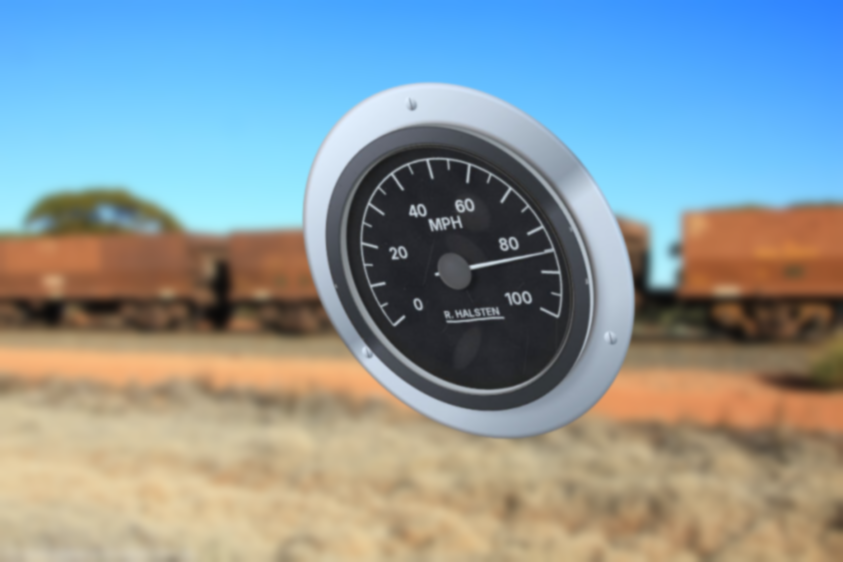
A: 85 mph
